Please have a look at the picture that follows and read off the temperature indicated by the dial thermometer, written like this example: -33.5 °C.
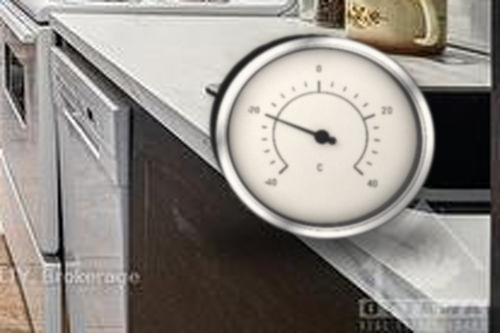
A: -20 °C
